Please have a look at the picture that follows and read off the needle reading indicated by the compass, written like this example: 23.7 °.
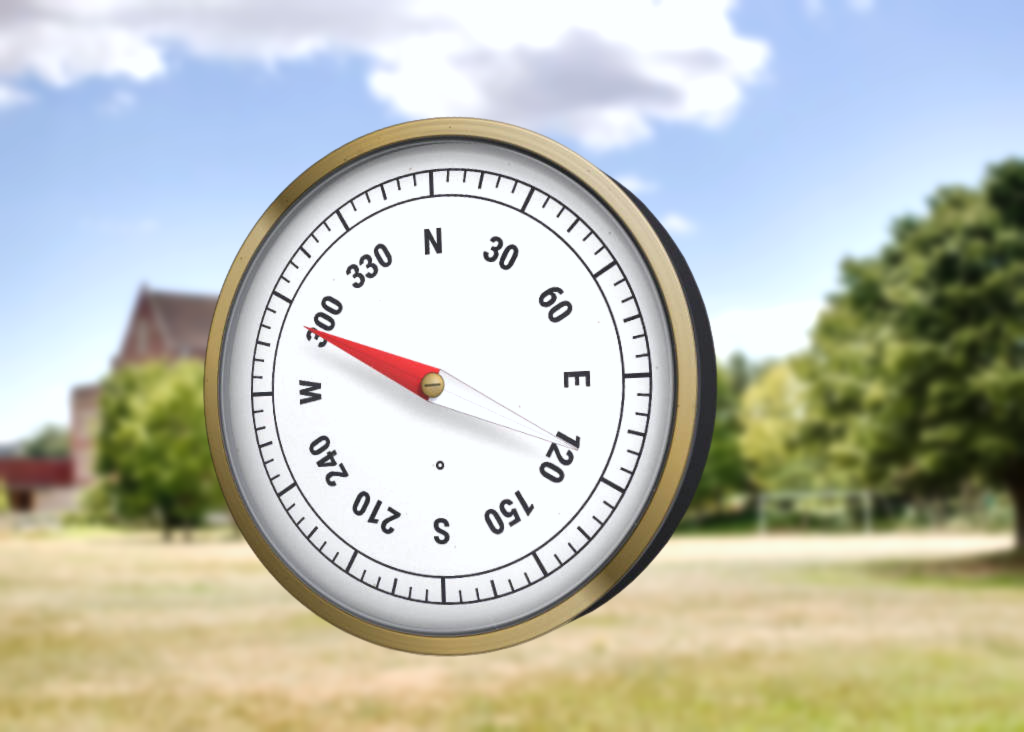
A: 295 °
